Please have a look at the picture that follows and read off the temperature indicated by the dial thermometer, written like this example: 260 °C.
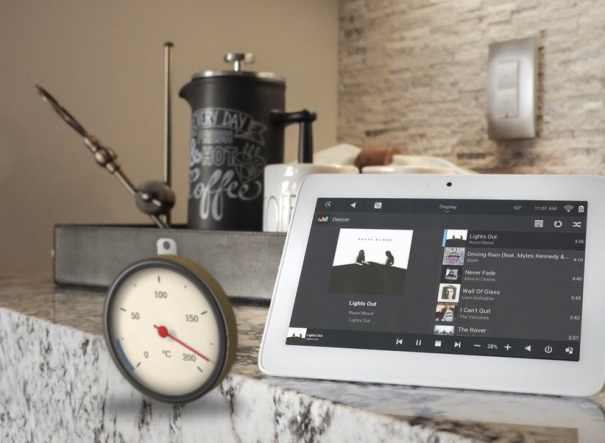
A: 187.5 °C
